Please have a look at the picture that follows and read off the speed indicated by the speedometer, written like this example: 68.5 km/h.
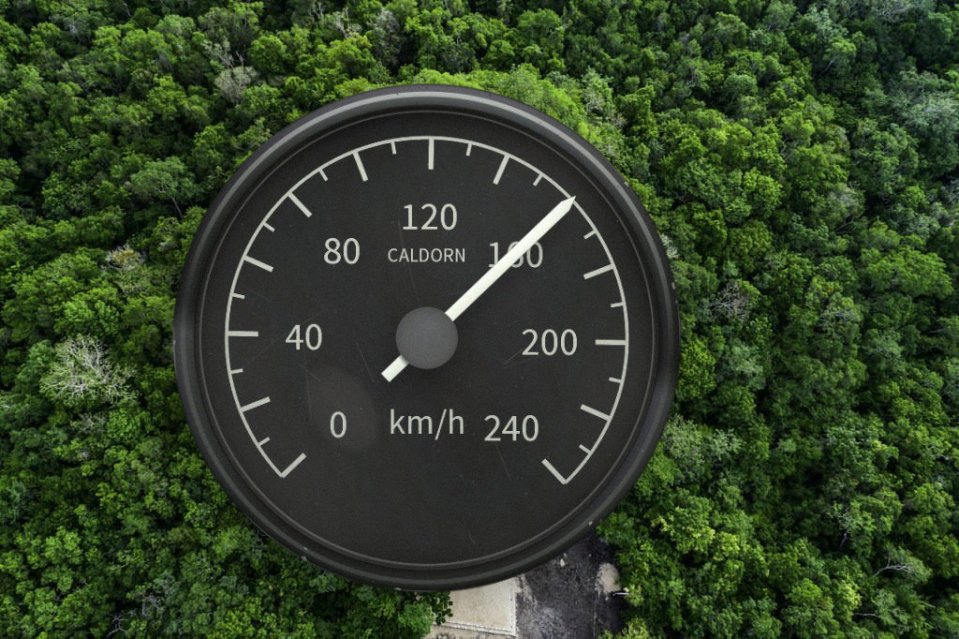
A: 160 km/h
